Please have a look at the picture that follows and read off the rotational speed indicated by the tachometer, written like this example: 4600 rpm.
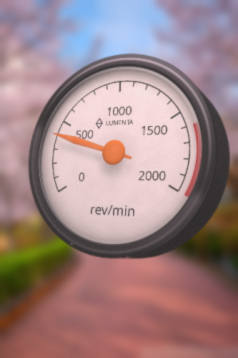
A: 400 rpm
